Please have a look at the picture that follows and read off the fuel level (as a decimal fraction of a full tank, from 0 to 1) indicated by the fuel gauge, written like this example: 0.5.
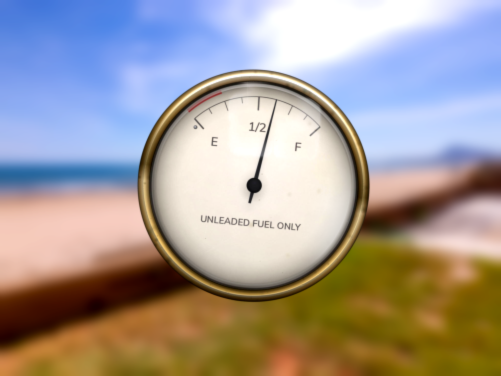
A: 0.625
